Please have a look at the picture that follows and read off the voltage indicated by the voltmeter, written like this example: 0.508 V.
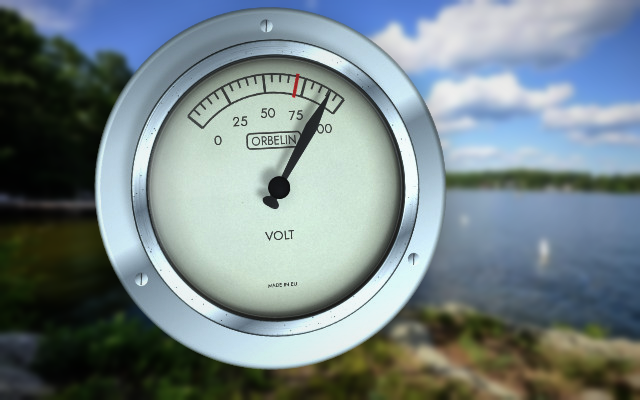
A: 90 V
